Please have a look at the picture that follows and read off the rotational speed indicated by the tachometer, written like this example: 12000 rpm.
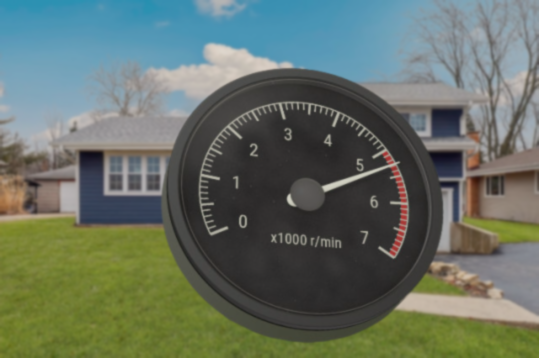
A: 5300 rpm
